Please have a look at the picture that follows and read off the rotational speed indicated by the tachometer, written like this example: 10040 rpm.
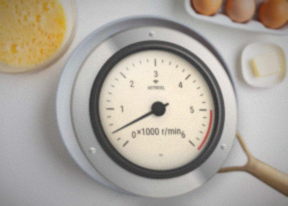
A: 400 rpm
